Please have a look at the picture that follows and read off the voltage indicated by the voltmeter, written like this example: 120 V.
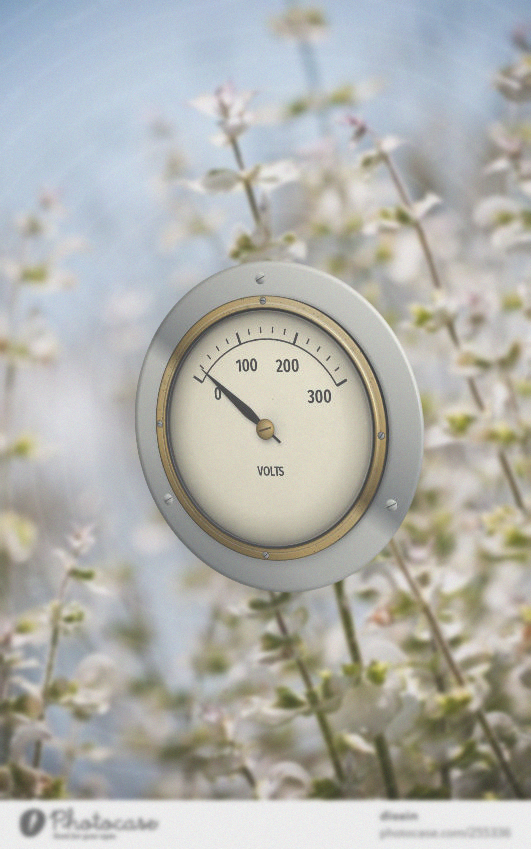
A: 20 V
